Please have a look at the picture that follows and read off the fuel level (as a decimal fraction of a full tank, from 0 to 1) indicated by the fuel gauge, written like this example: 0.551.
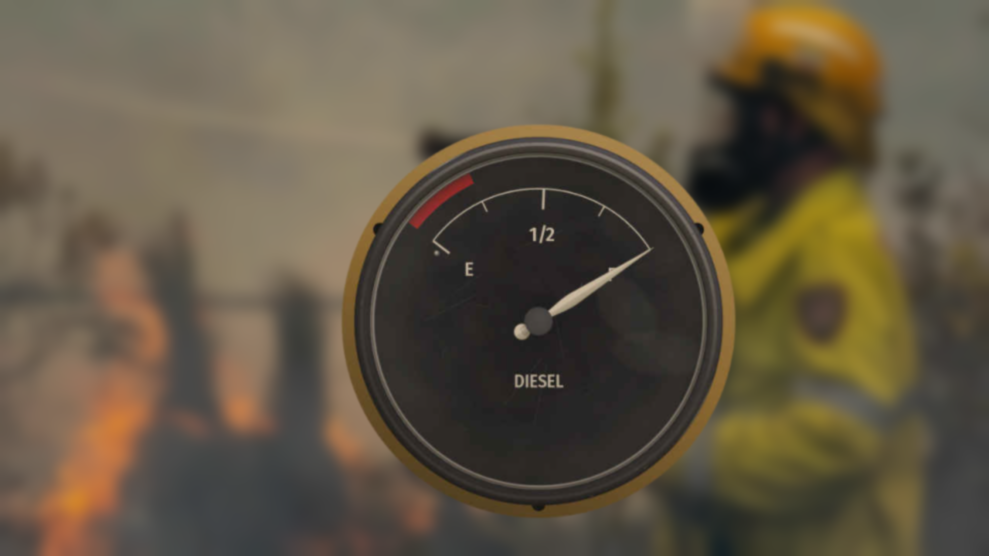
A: 1
